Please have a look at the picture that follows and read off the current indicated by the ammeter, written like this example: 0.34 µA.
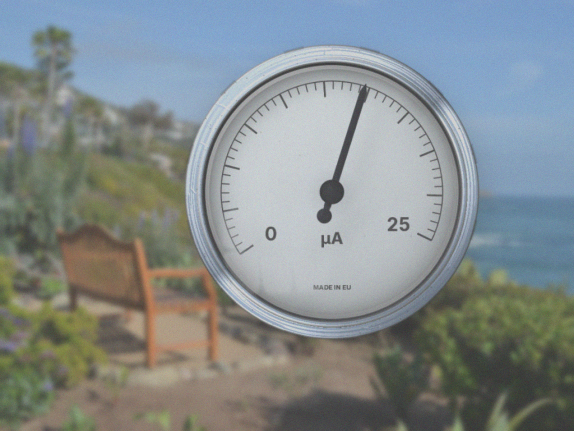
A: 14.75 µA
